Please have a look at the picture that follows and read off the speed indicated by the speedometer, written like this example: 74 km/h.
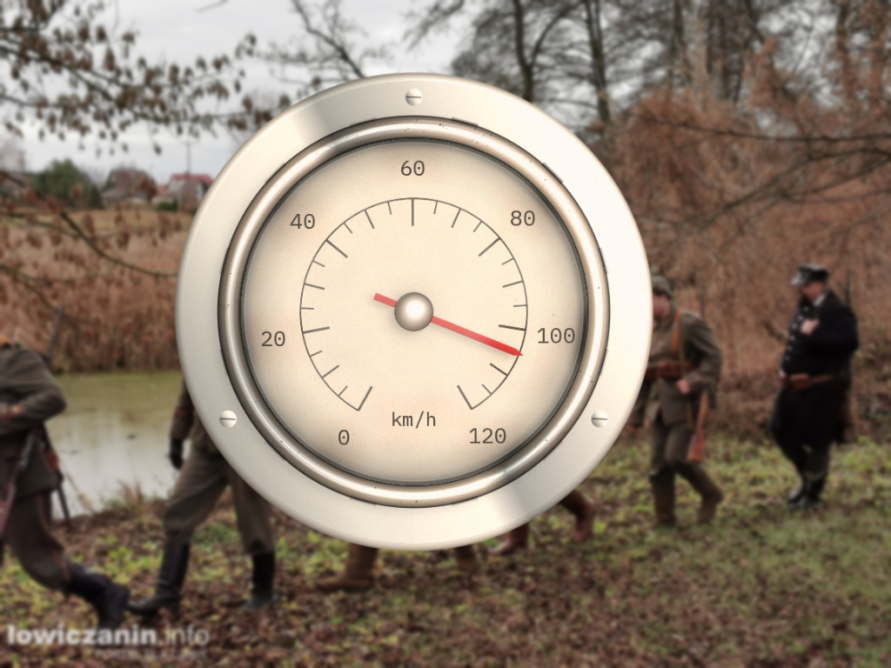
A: 105 km/h
